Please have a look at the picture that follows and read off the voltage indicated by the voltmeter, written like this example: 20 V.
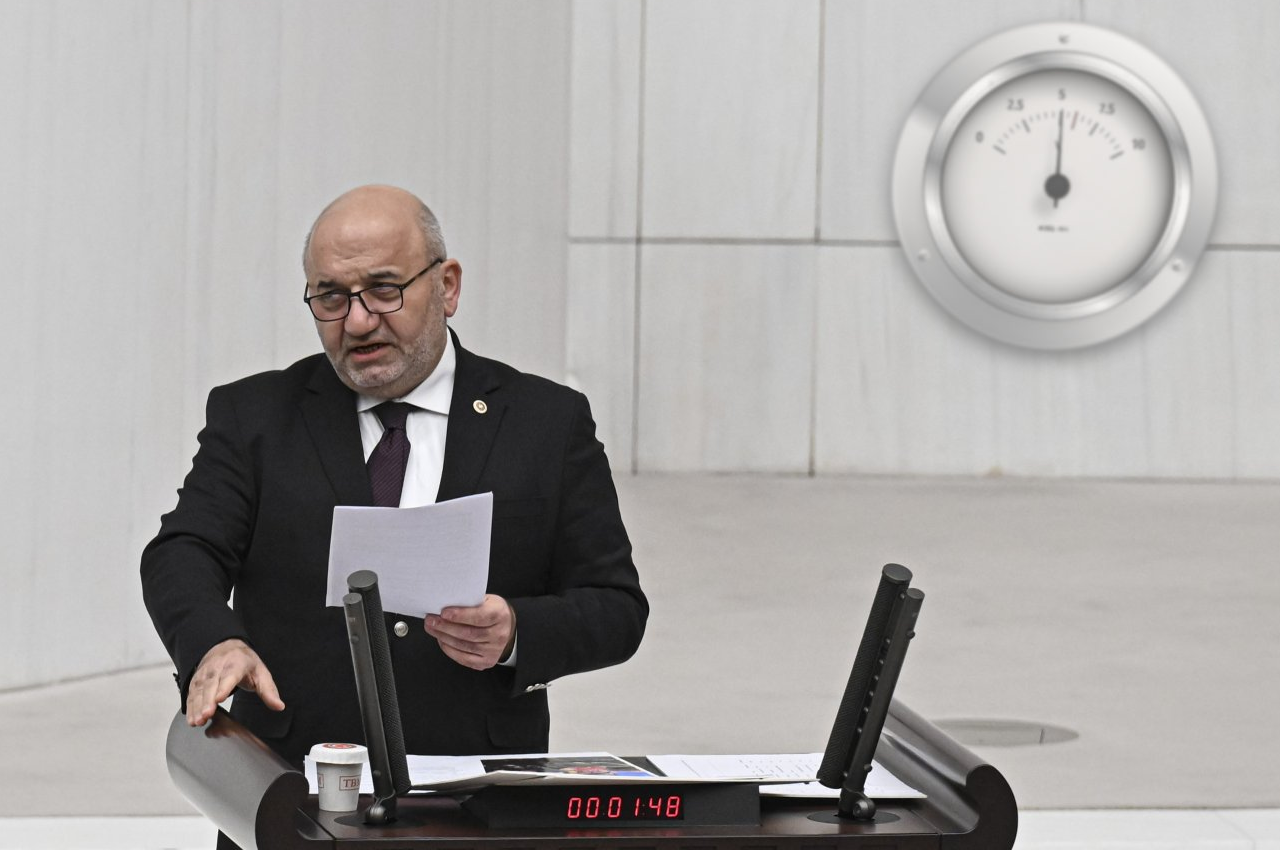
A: 5 V
